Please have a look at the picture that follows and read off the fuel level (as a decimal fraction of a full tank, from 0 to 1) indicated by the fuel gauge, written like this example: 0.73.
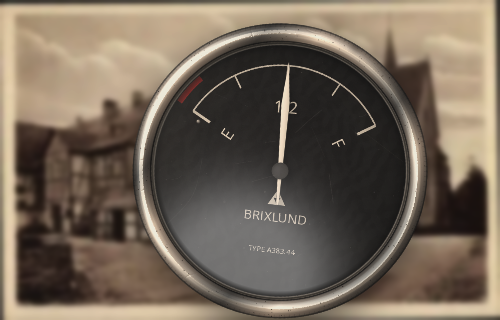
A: 0.5
